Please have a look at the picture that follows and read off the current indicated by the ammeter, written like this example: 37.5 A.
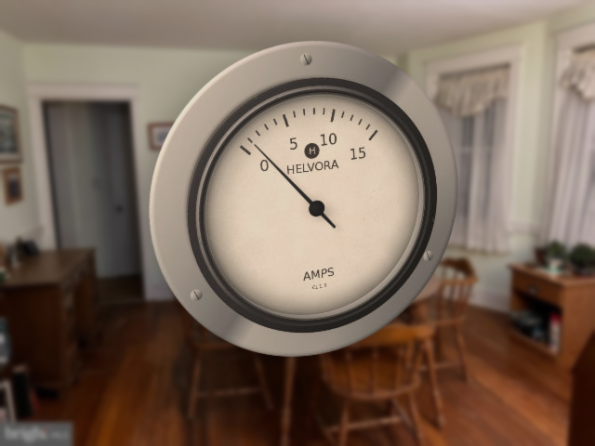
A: 1 A
